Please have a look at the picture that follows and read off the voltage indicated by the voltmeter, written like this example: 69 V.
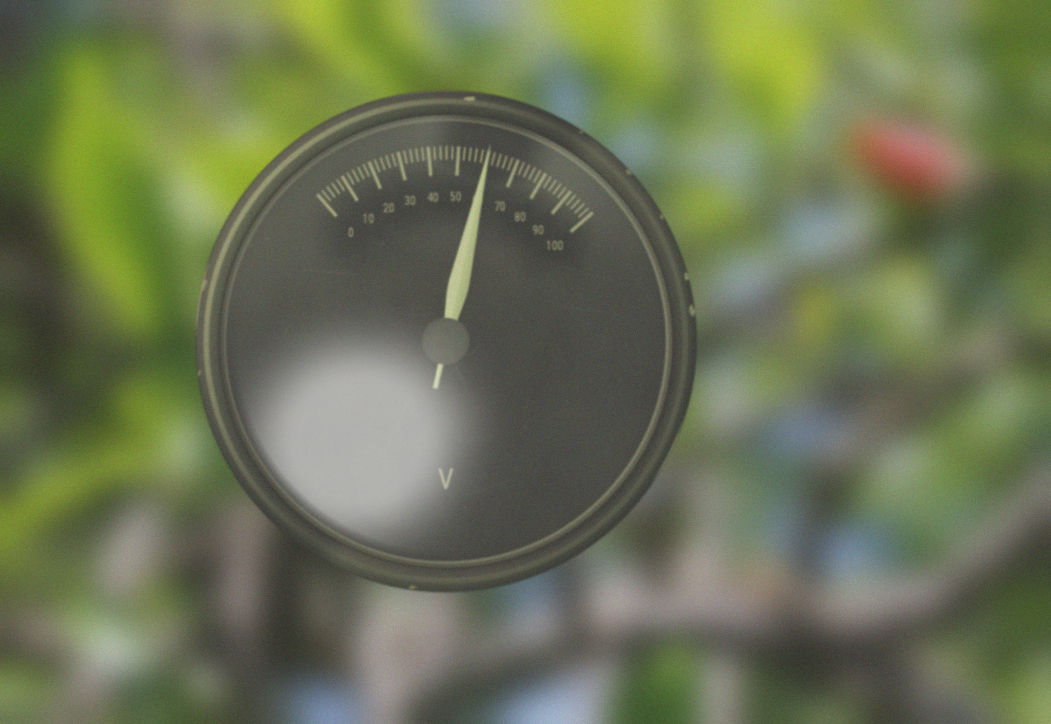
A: 60 V
